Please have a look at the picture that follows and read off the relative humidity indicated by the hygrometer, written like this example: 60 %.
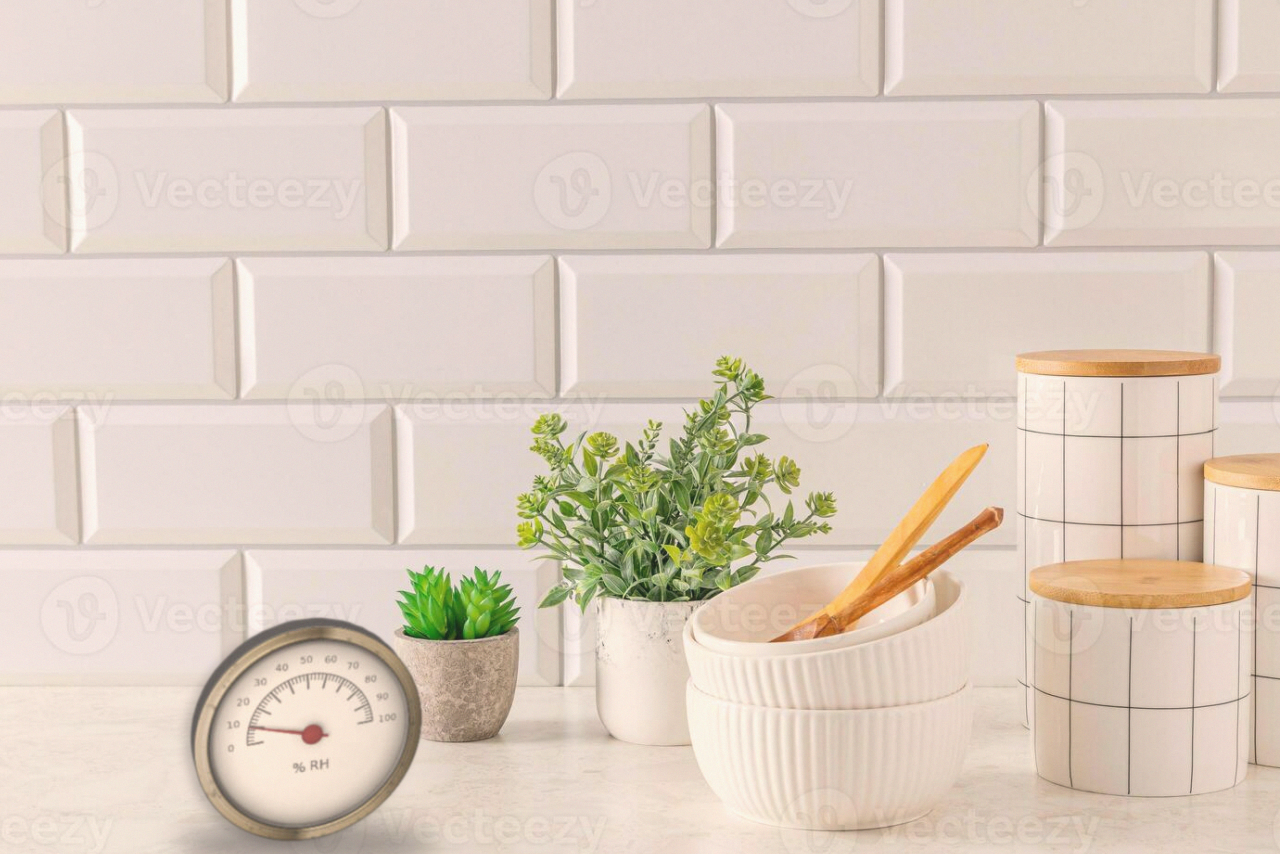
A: 10 %
